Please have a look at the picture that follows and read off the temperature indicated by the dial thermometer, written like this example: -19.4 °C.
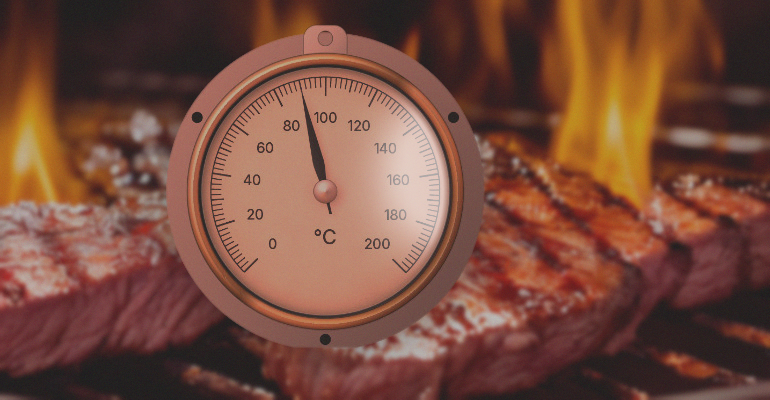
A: 90 °C
